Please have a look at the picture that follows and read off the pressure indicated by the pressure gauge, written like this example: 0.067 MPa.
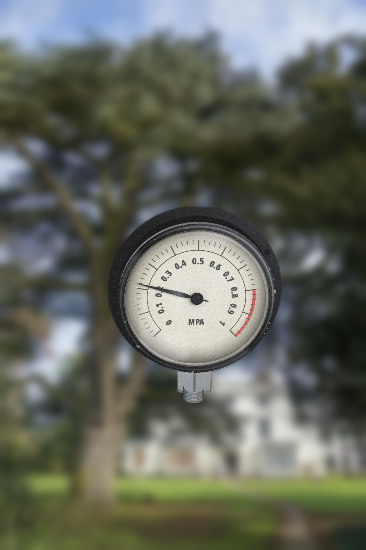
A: 0.22 MPa
